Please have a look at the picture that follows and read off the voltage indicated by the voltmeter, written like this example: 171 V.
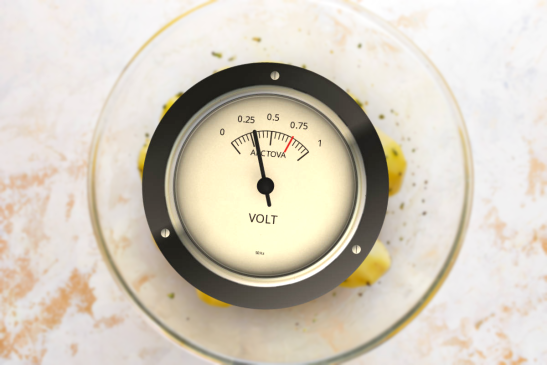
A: 0.3 V
